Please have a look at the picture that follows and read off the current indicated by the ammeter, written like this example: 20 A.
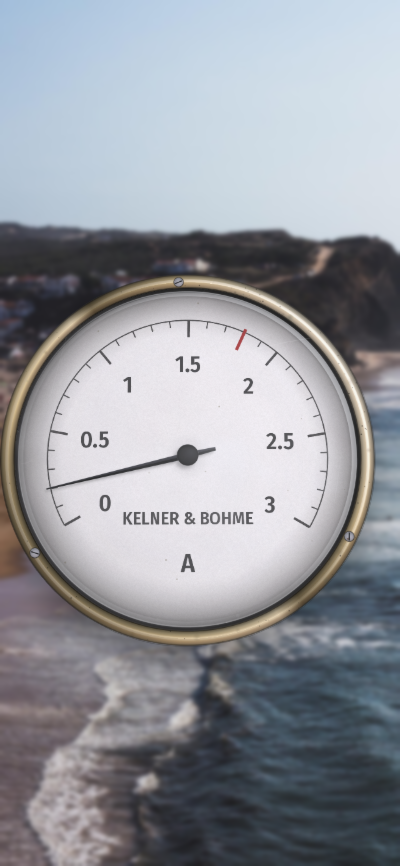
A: 0.2 A
